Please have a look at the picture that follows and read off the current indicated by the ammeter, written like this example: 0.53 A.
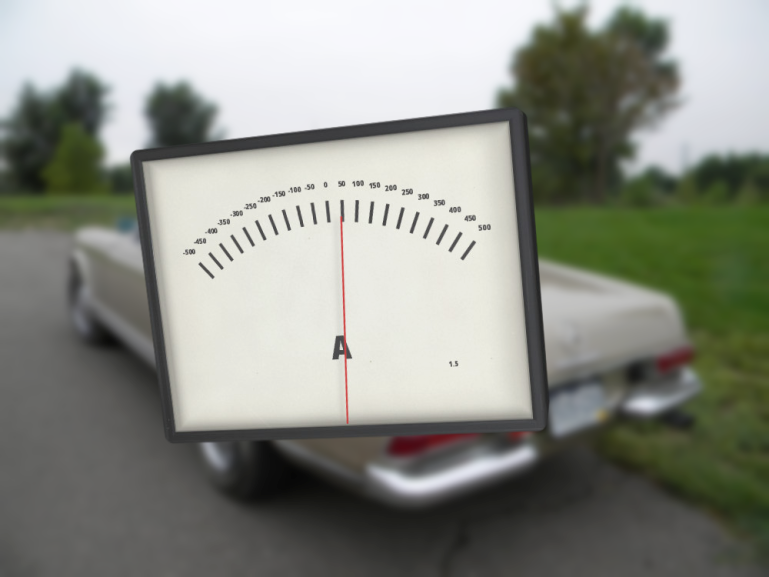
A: 50 A
